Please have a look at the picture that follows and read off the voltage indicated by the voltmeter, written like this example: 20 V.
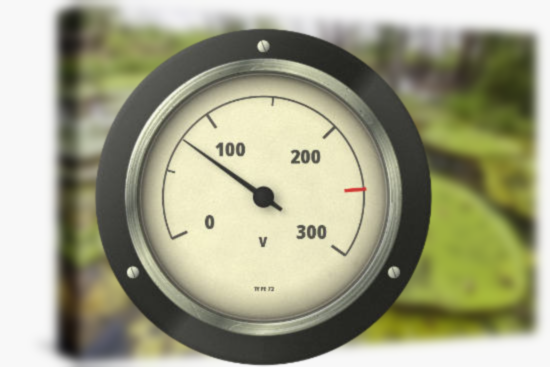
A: 75 V
